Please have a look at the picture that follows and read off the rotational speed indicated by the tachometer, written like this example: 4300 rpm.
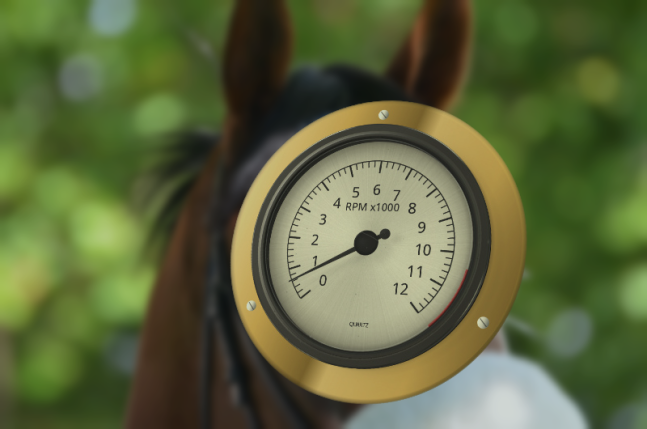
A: 600 rpm
